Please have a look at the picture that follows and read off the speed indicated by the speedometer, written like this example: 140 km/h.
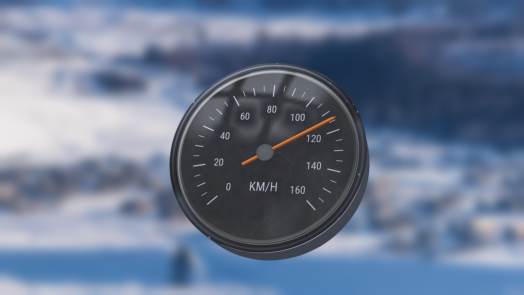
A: 115 km/h
